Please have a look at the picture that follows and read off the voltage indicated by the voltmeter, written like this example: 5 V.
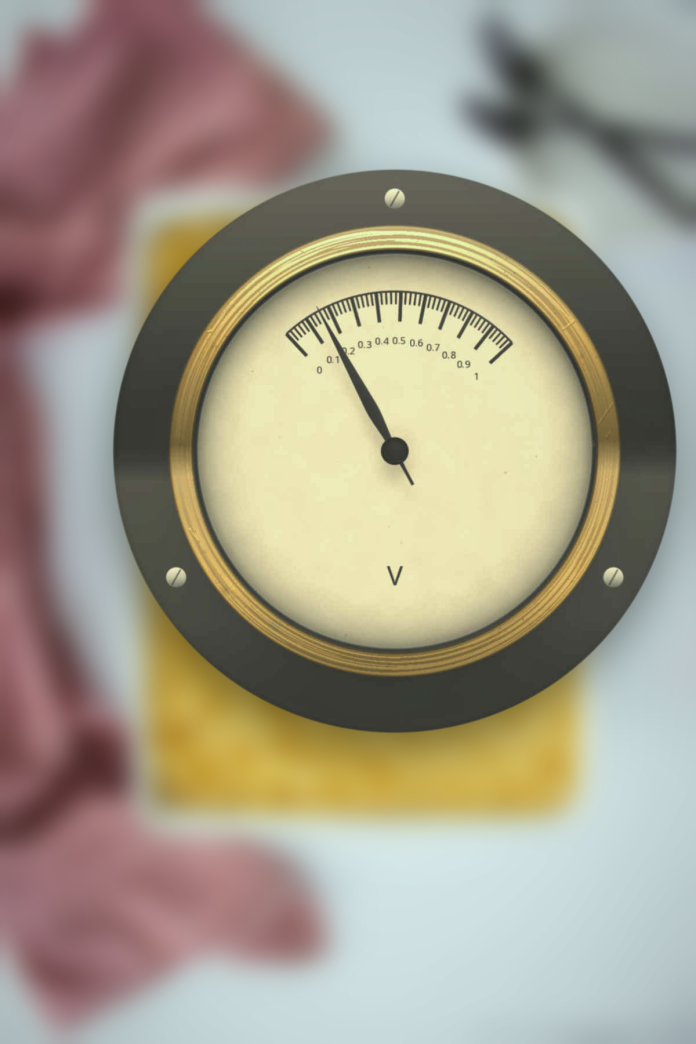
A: 0.16 V
